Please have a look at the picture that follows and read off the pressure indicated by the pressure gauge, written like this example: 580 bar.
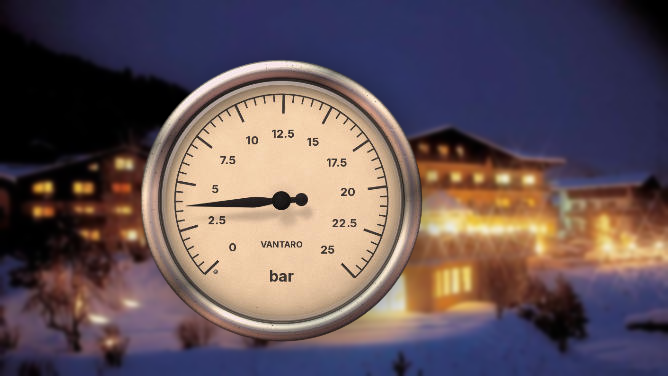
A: 3.75 bar
